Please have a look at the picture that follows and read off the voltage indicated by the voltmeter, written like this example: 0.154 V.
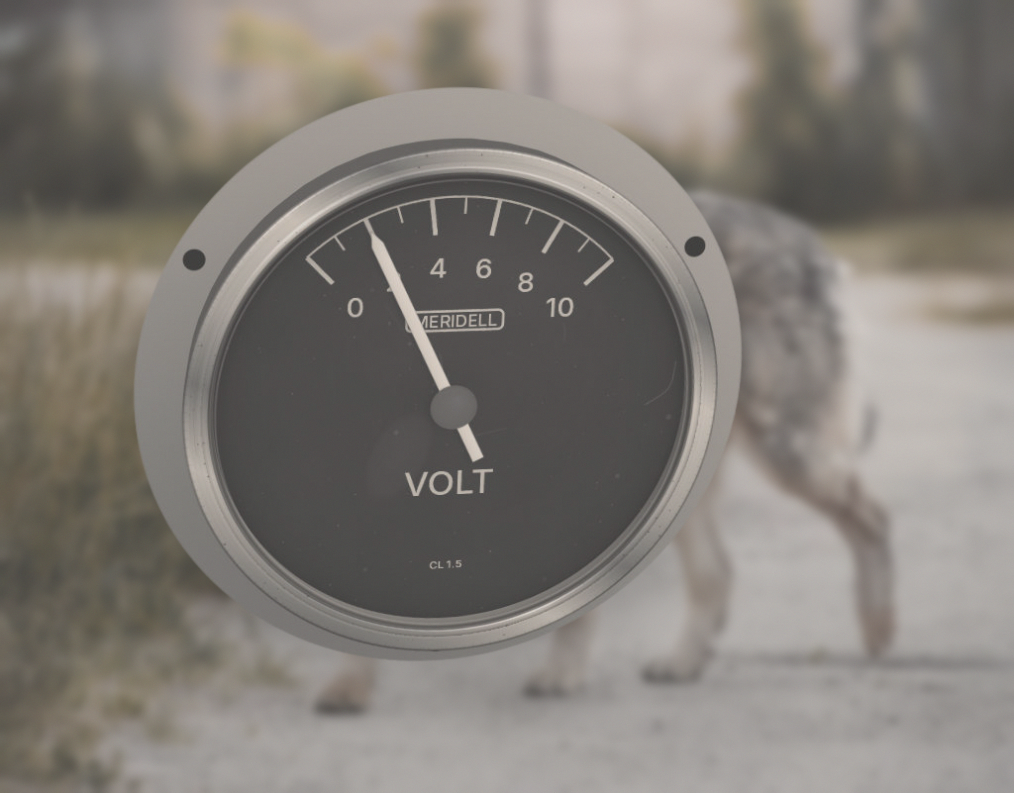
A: 2 V
